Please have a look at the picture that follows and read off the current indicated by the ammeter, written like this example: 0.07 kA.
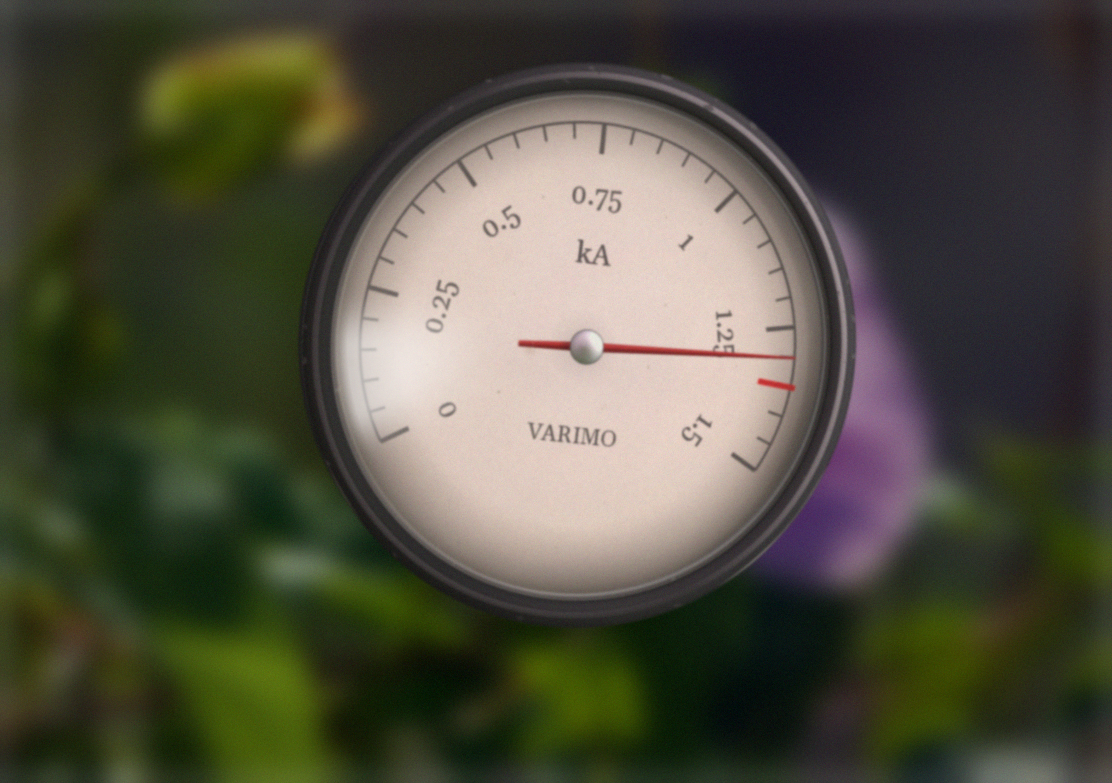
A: 1.3 kA
